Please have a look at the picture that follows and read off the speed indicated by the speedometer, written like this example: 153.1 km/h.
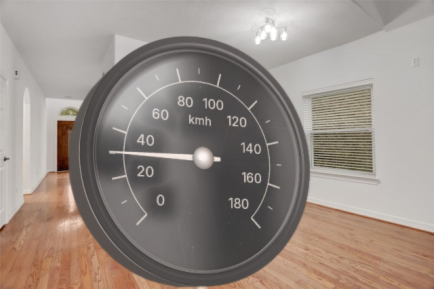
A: 30 km/h
